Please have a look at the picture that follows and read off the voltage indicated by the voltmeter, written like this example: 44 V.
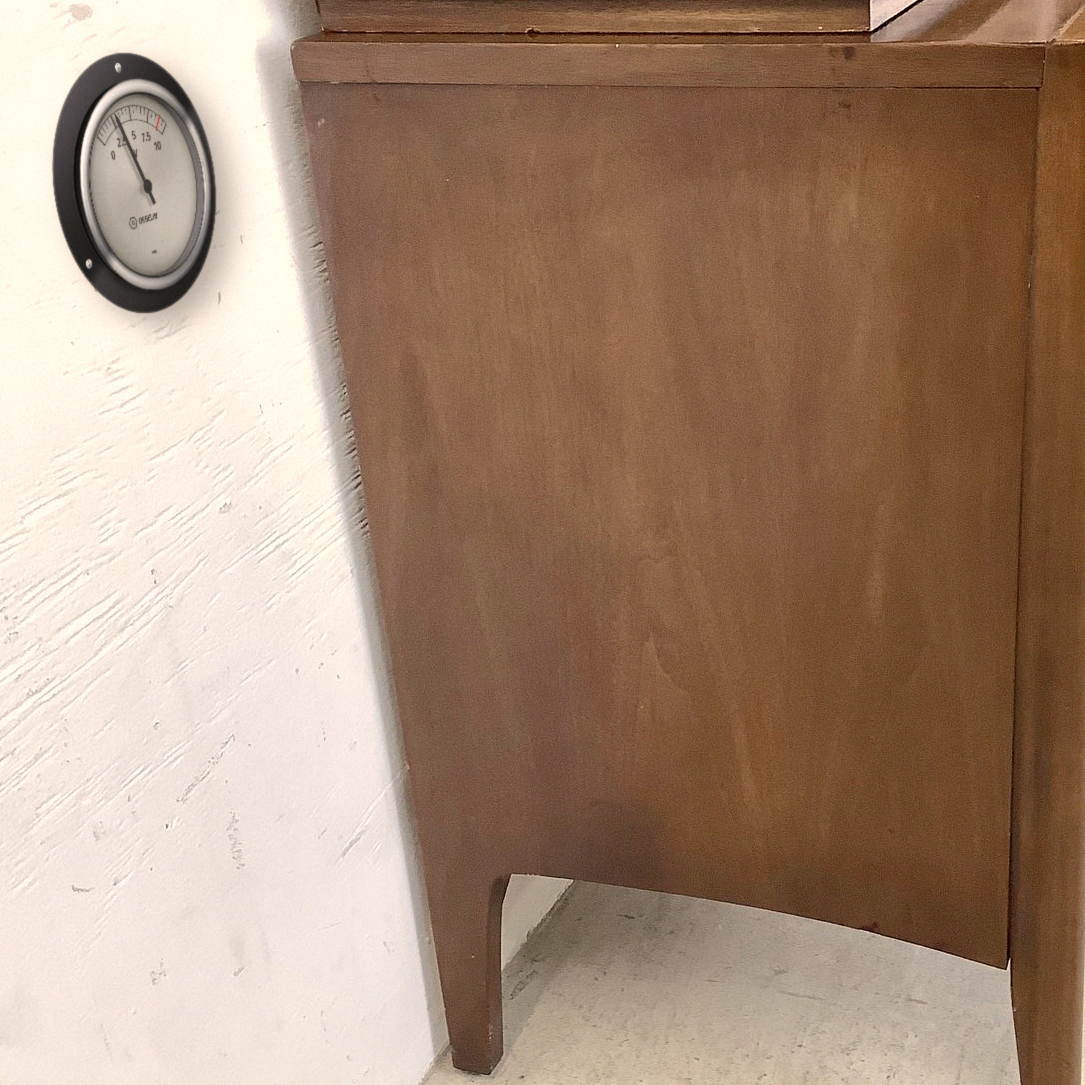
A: 2.5 V
